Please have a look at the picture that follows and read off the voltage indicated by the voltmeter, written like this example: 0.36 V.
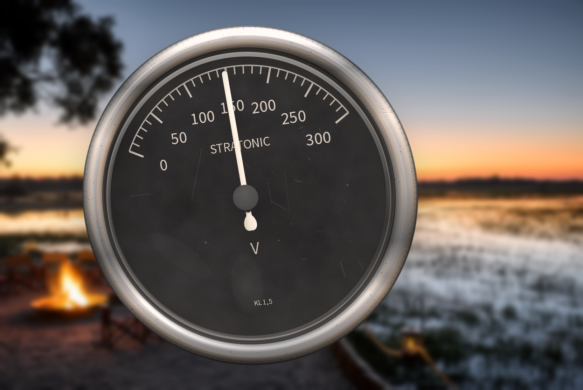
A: 150 V
